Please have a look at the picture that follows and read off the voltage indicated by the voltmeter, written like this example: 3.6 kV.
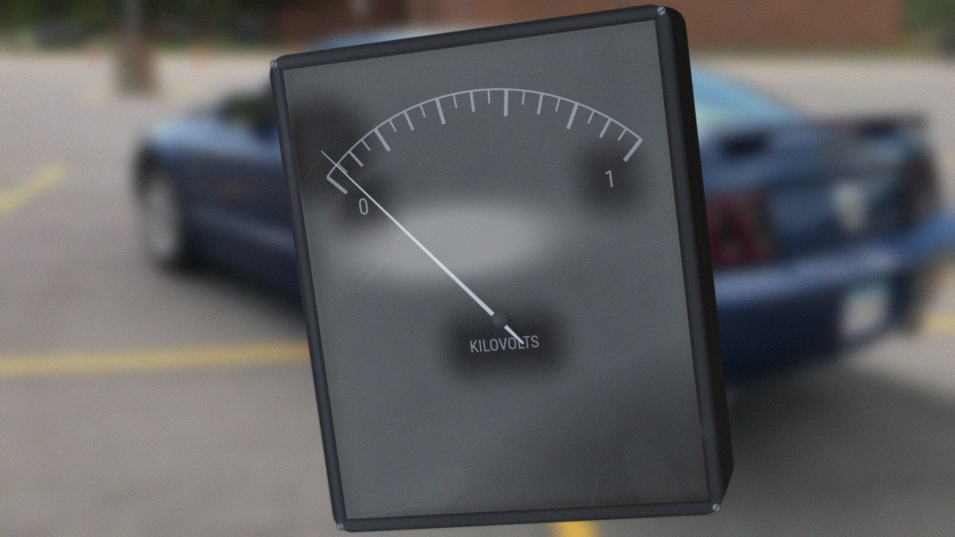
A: 0.05 kV
